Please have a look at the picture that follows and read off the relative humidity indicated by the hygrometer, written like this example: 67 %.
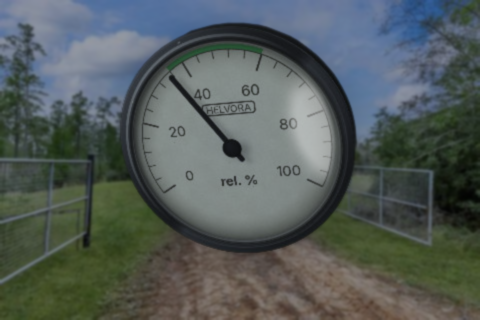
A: 36 %
